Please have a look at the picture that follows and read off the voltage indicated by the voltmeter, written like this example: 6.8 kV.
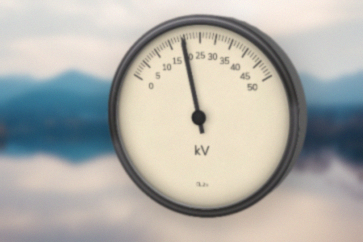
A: 20 kV
